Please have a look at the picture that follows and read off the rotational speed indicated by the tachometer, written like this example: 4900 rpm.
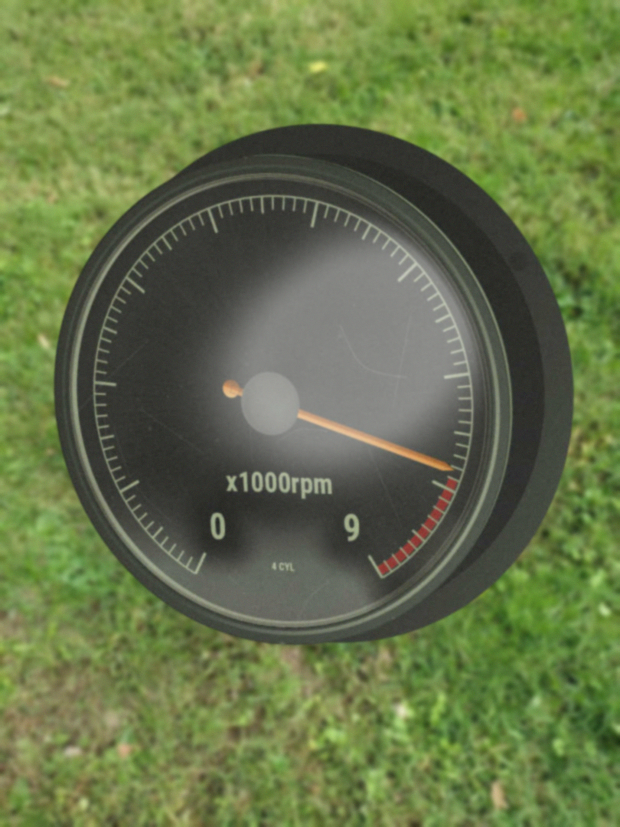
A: 7800 rpm
